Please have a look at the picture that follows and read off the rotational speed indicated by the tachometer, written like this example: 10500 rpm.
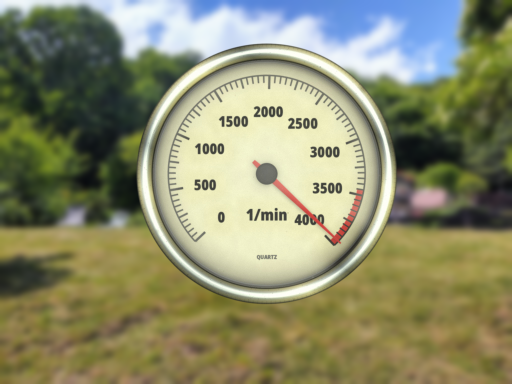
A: 3950 rpm
